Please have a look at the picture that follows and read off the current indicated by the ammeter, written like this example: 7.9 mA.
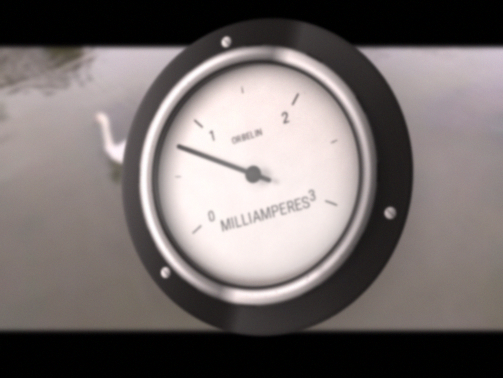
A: 0.75 mA
